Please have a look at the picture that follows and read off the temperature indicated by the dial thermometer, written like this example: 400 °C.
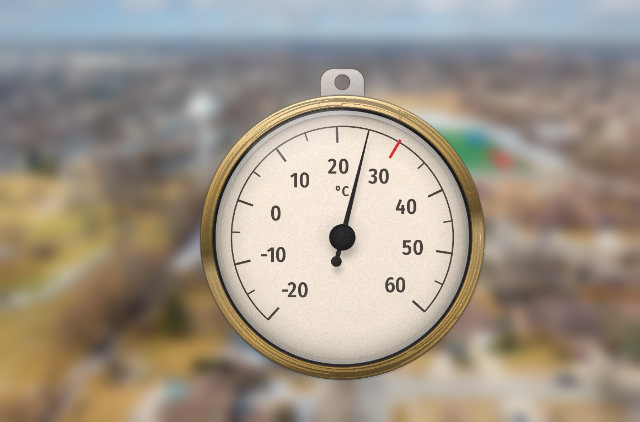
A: 25 °C
